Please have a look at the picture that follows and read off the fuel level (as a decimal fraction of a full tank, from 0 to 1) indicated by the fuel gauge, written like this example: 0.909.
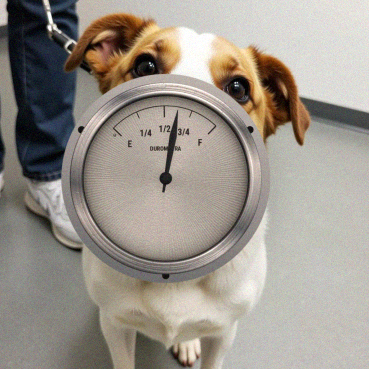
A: 0.625
